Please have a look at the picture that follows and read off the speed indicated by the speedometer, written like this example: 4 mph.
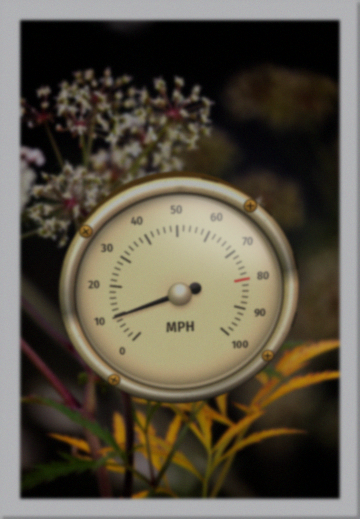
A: 10 mph
